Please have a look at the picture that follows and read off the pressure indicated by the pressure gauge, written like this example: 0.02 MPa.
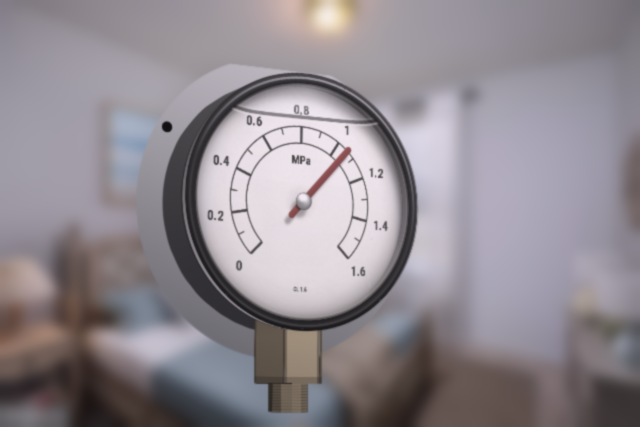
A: 1.05 MPa
